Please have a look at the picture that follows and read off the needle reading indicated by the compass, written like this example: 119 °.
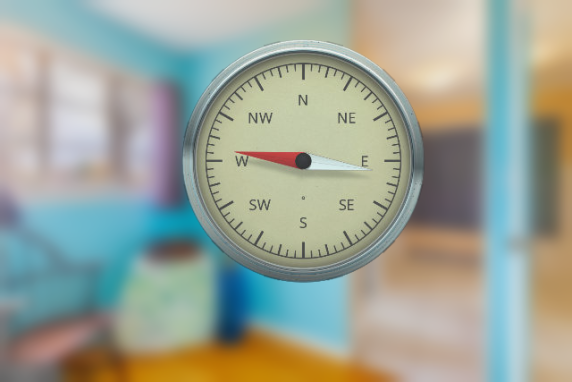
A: 277.5 °
